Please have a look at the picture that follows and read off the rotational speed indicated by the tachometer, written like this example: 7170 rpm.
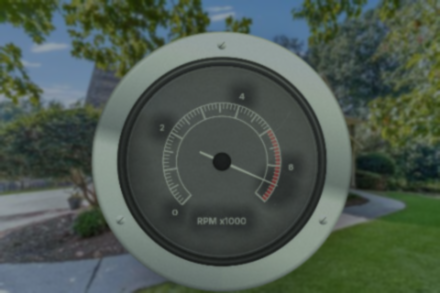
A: 6500 rpm
